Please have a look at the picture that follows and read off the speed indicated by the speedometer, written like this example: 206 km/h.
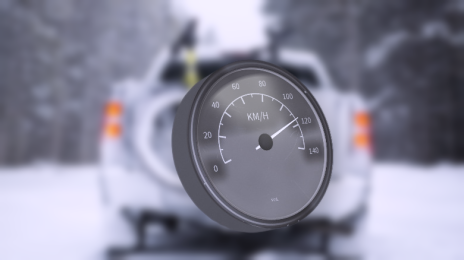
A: 115 km/h
